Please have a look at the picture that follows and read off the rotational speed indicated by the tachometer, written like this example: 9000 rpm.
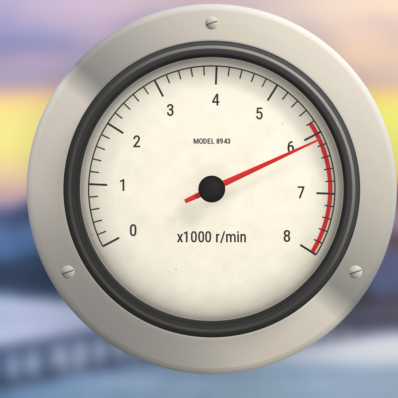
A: 6100 rpm
